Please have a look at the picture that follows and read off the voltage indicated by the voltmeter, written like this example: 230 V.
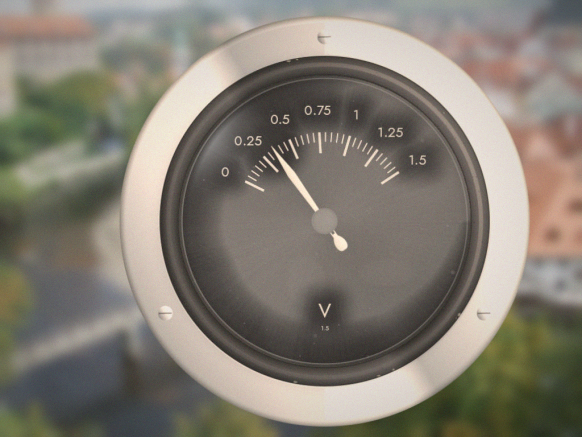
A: 0.35 V
